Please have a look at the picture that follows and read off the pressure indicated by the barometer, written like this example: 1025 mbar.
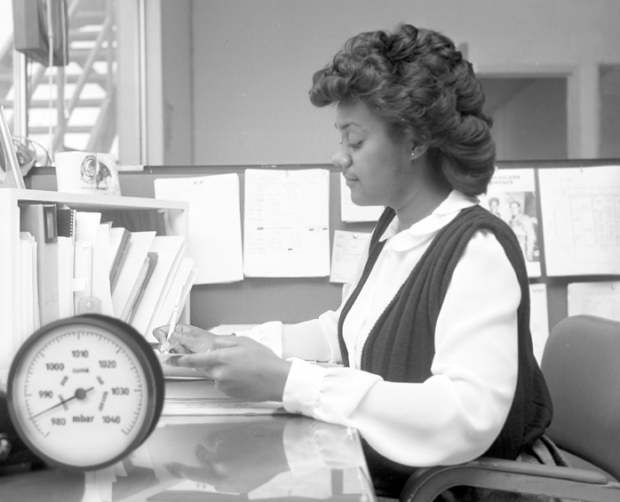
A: 985 mbar
